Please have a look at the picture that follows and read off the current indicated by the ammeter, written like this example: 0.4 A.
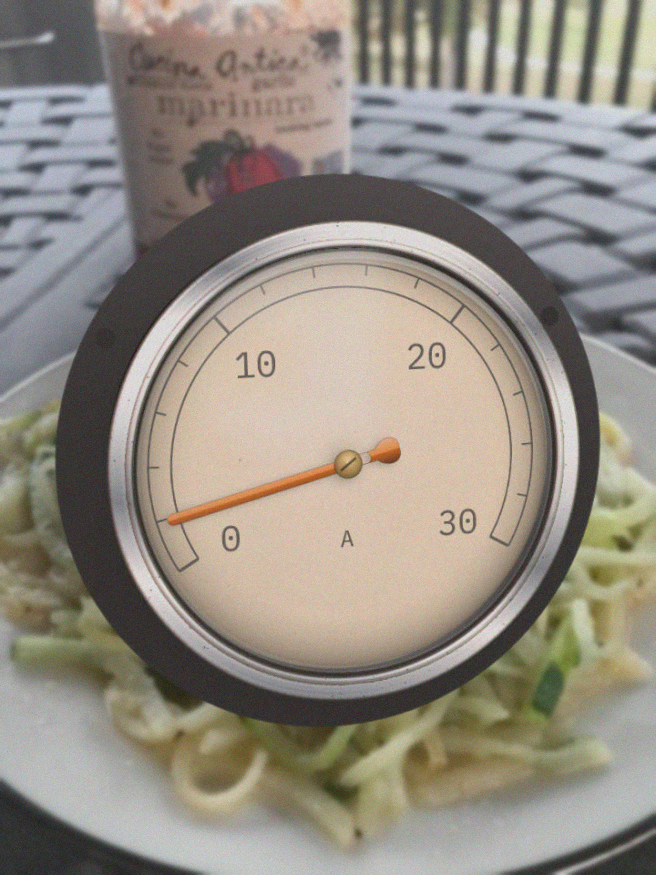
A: 2 A
